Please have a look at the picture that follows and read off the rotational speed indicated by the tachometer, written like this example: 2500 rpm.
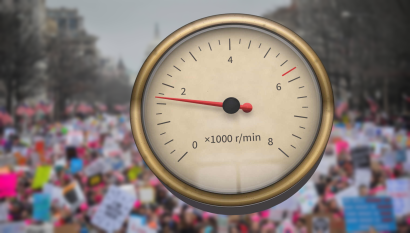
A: 1625 rpm
